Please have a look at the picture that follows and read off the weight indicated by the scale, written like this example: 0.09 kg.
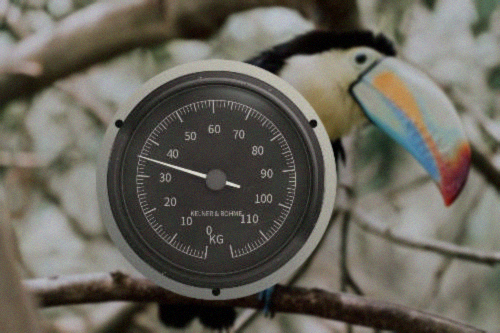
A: 35 kg
